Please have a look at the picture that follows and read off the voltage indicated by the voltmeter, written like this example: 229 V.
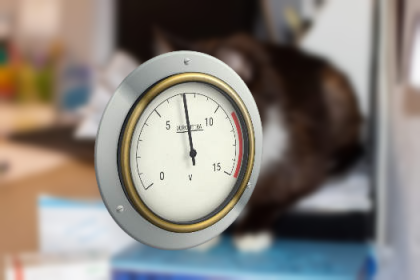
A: 7 V
